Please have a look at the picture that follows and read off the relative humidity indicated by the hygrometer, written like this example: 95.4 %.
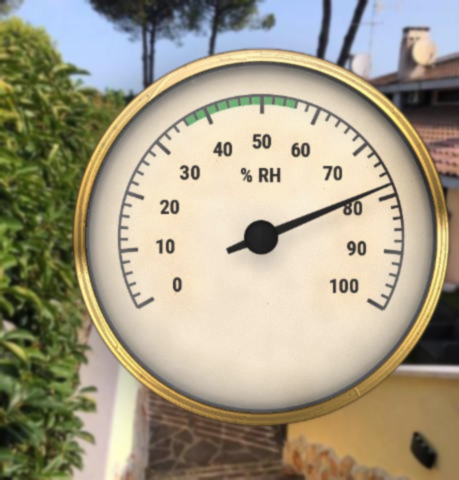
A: 78 %
